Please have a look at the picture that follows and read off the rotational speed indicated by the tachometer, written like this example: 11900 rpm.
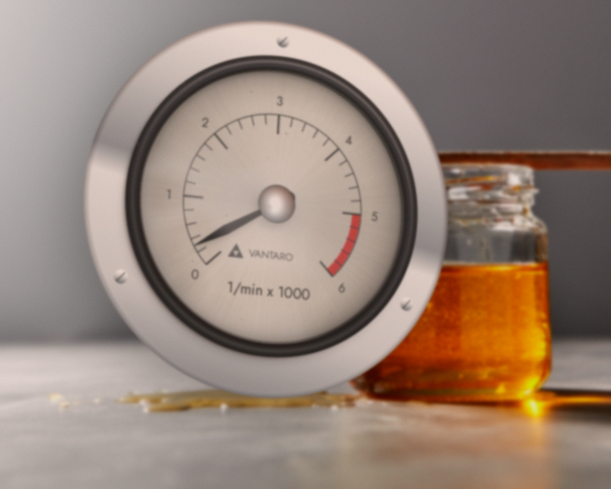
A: 300 rpm
